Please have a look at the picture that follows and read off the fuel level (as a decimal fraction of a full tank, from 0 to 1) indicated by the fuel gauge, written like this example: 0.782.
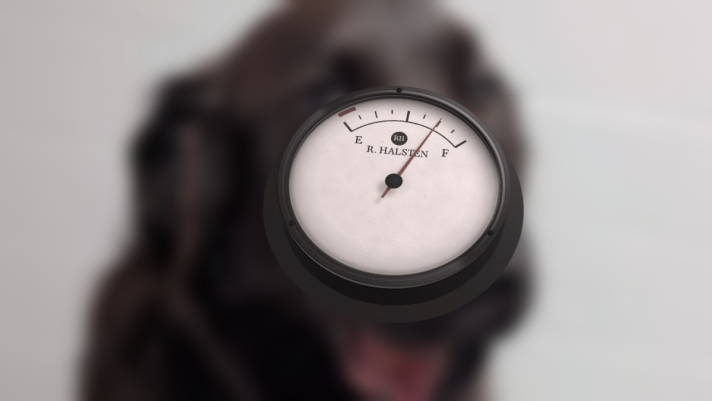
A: 0.75
